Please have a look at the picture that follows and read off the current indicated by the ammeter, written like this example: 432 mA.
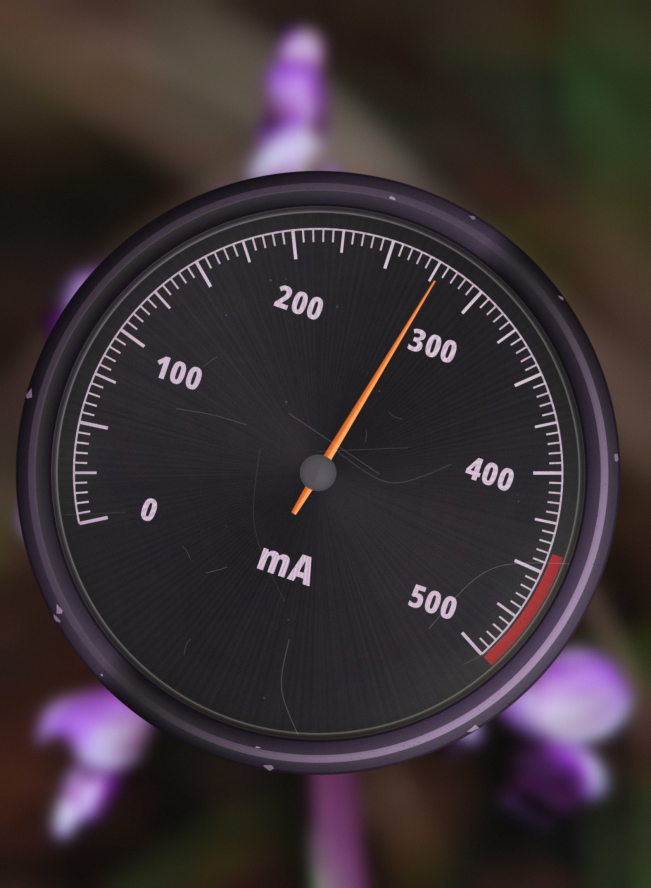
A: 277.5 mA
